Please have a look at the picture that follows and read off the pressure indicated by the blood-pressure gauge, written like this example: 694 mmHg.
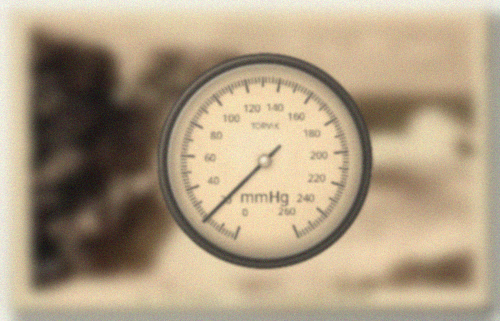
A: 20 mmHg
